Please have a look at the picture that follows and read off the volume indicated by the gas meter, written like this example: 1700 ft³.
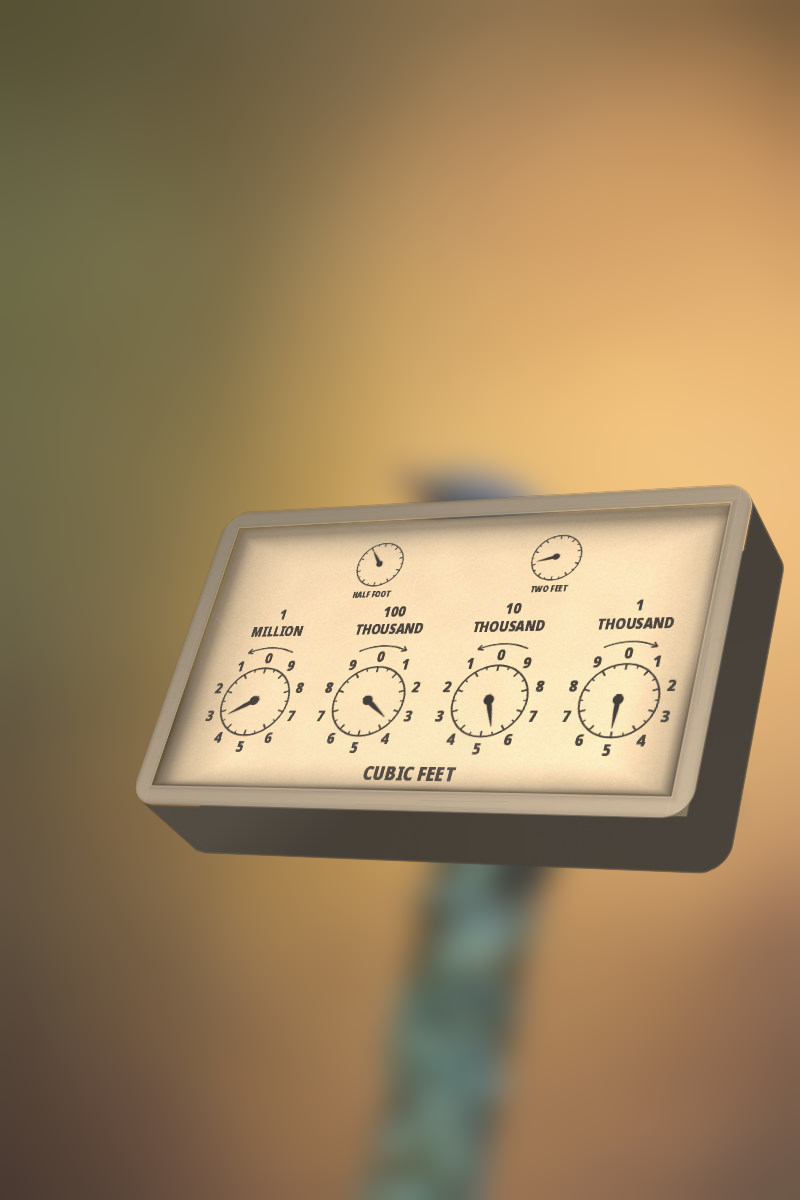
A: 335500 ft³
